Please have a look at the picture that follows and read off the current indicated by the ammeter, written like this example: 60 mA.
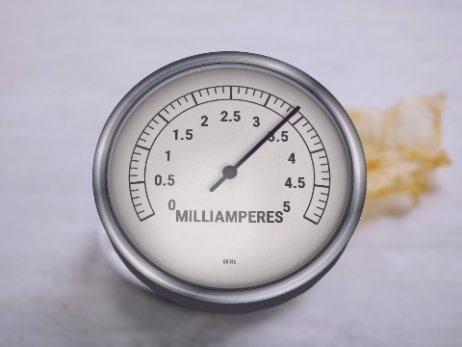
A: 3.4 mA
